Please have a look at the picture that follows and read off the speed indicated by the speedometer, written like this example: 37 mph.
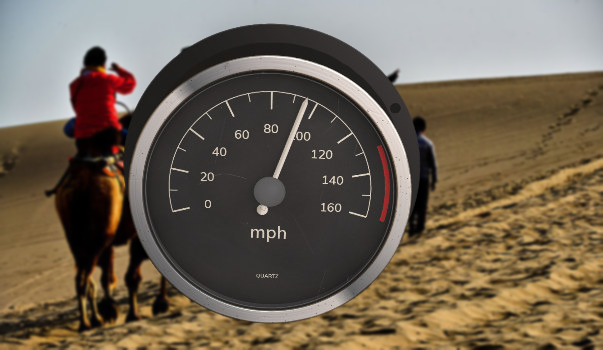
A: 95 mph
